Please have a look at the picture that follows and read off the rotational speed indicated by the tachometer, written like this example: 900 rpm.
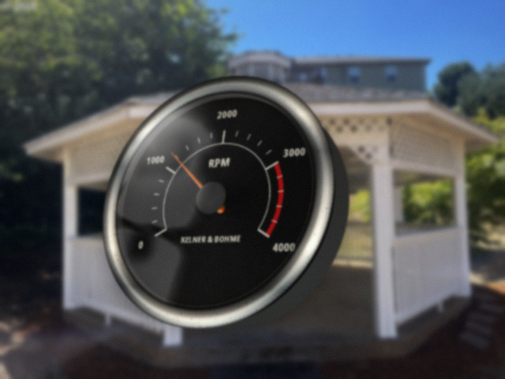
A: 1200 rpm
